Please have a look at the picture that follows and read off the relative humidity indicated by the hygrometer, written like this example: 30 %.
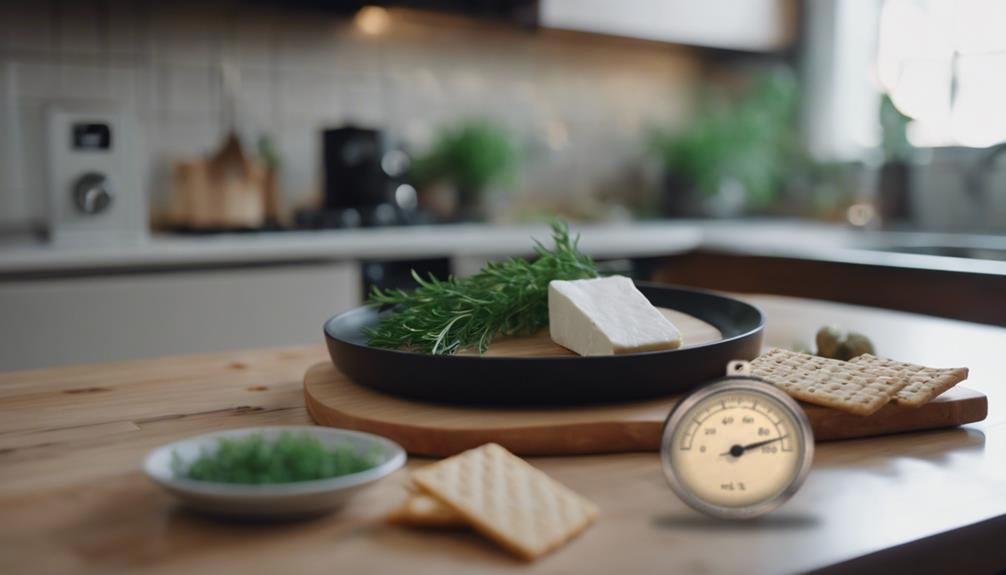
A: 90 %
